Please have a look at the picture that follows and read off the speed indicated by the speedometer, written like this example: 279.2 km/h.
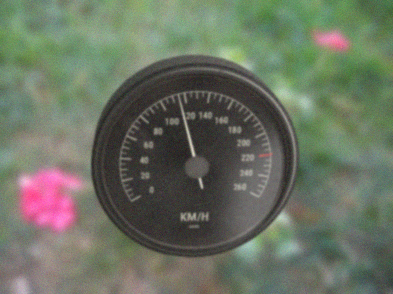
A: 115 km/h
